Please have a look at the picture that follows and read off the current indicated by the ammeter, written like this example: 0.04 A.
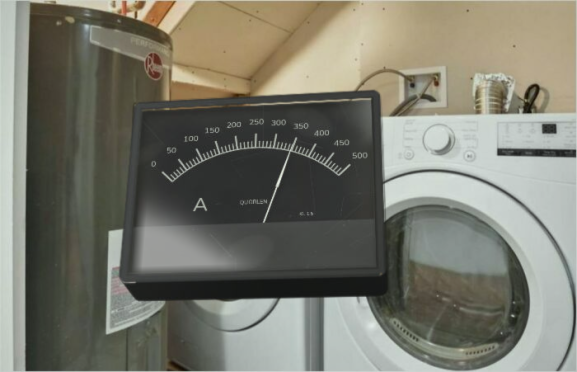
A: 350 A
